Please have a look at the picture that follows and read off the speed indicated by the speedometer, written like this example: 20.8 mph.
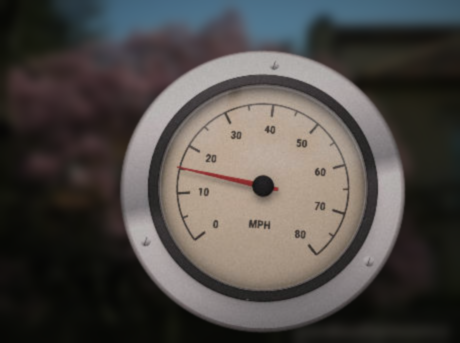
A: 15 mph
